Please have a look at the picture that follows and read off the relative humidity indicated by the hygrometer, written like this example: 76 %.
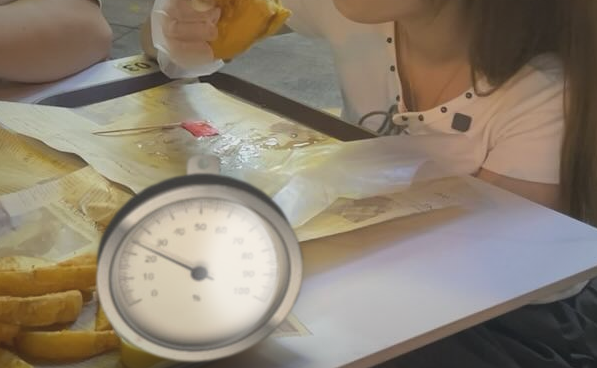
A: 25 %
